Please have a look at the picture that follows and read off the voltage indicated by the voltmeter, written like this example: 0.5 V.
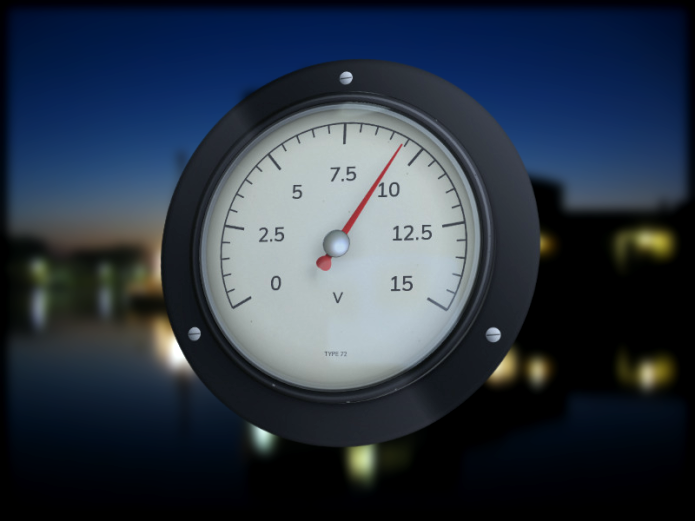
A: 9.5 V
